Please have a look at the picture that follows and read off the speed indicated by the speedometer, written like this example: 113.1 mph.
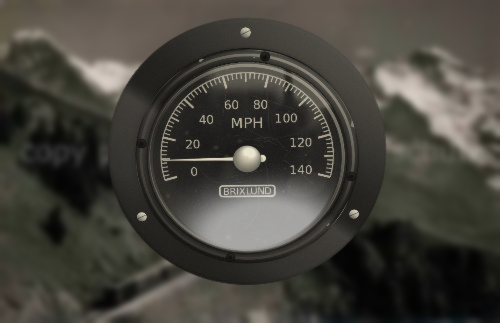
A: 10 mph
